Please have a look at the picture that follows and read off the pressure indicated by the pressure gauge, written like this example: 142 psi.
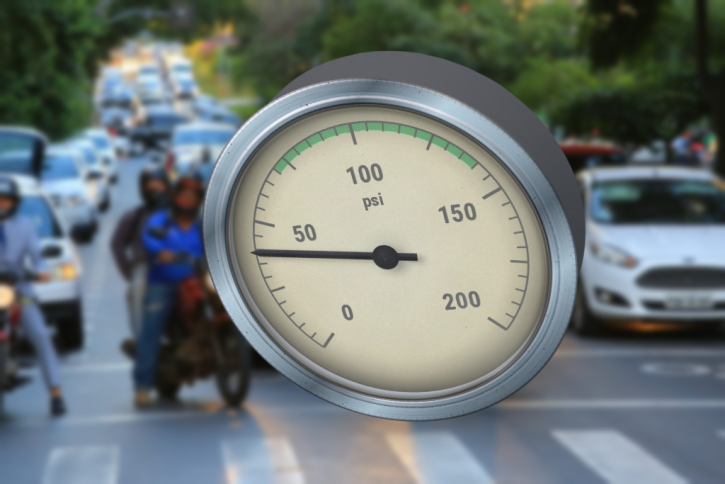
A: 40 psi
